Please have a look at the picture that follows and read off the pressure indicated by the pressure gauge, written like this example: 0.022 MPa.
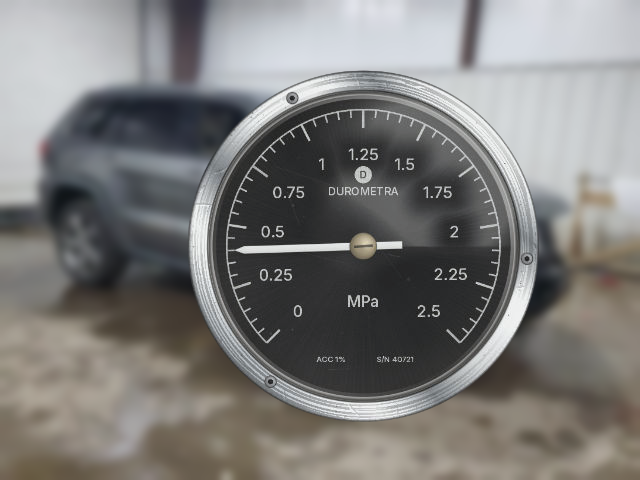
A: 0.4 MPa
